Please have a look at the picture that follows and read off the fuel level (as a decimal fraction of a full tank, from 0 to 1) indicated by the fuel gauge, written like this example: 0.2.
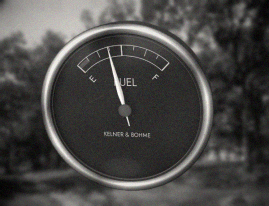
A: 0.375
